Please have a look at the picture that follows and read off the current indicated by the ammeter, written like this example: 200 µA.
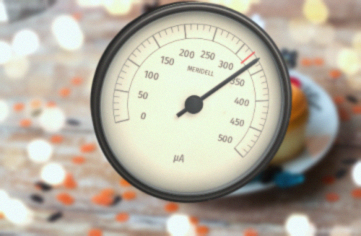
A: 330 µA
